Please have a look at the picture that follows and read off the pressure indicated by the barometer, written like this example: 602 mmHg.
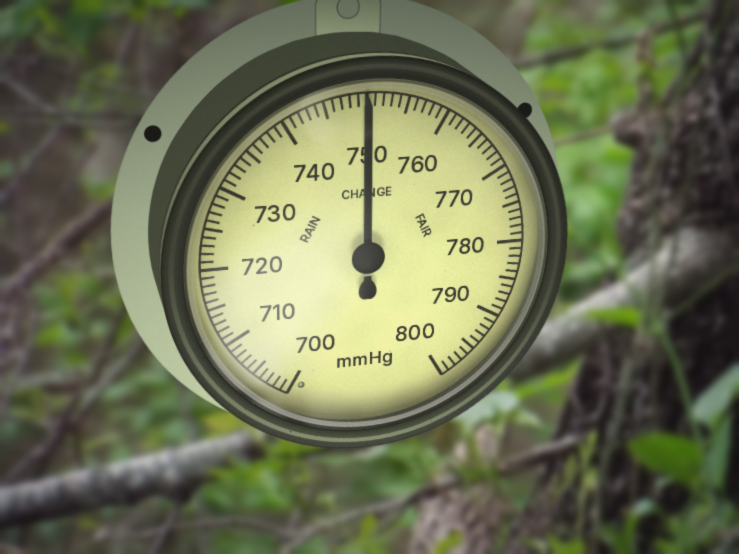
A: 750 mmHg
